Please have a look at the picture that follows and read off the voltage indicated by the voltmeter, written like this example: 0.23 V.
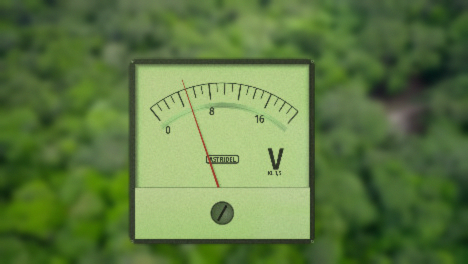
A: 5 V
